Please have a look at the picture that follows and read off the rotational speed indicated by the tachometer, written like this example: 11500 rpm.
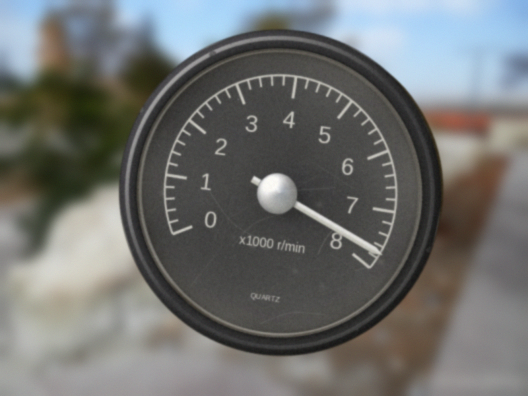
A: 7700 rpm
